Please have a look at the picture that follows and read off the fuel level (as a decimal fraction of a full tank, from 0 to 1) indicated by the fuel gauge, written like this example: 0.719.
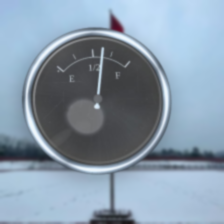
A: 0.625
